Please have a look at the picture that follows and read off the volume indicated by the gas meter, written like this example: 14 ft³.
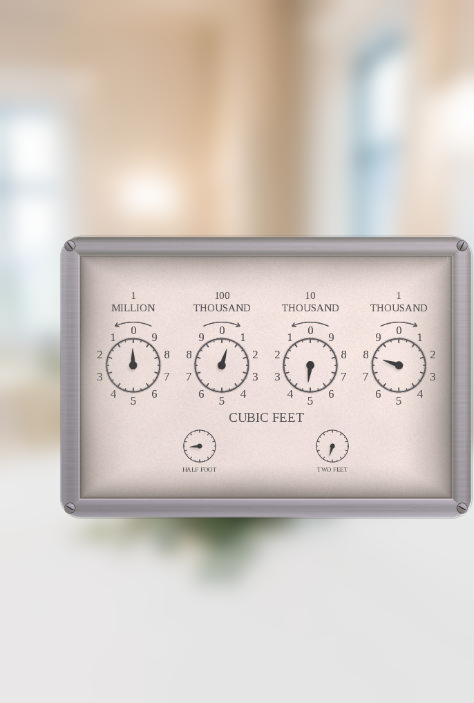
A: 4800 ft³
